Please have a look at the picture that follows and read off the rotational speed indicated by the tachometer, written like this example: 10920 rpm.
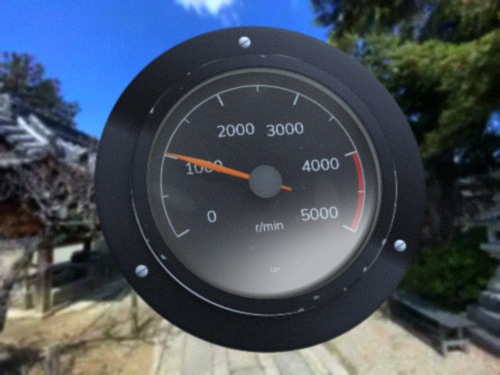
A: 1000 rpm
